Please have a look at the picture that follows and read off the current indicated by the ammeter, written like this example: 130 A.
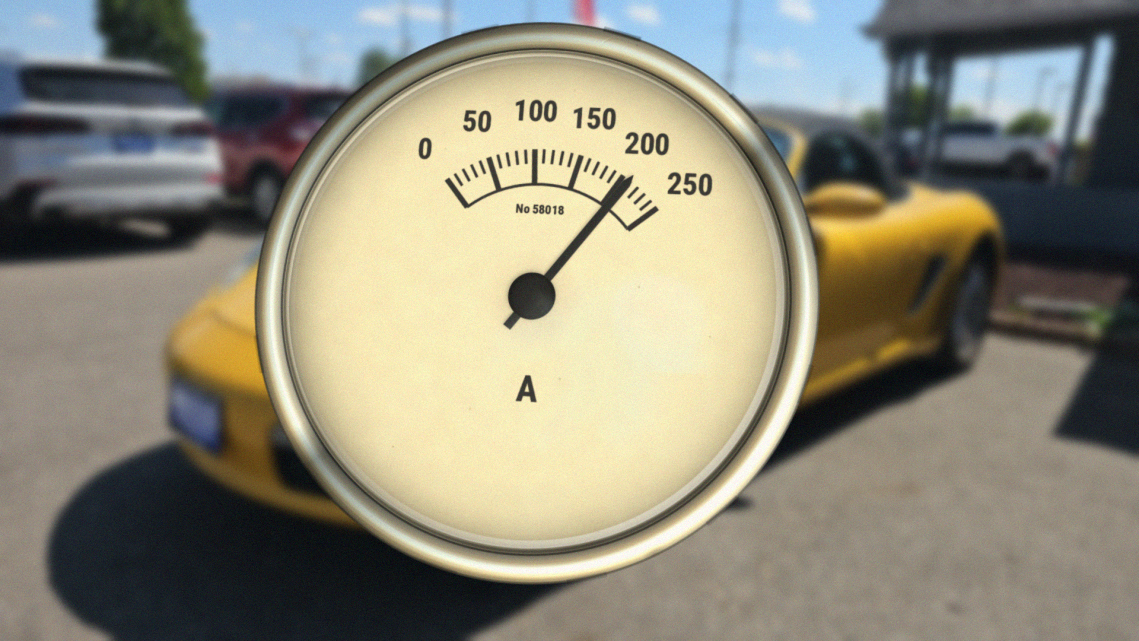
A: 210 A
